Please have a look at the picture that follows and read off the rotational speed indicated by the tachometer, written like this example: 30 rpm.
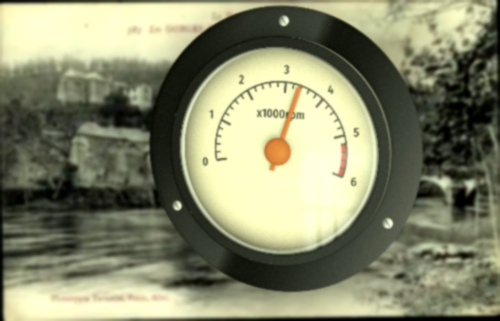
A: 3400 rpm
